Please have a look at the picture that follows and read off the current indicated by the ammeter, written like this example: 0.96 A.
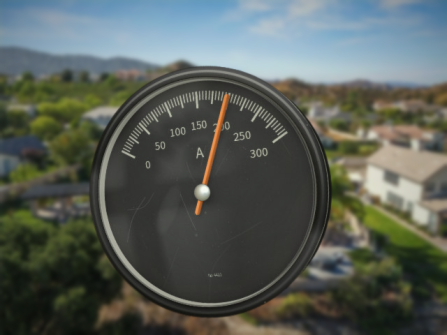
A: 200 A
